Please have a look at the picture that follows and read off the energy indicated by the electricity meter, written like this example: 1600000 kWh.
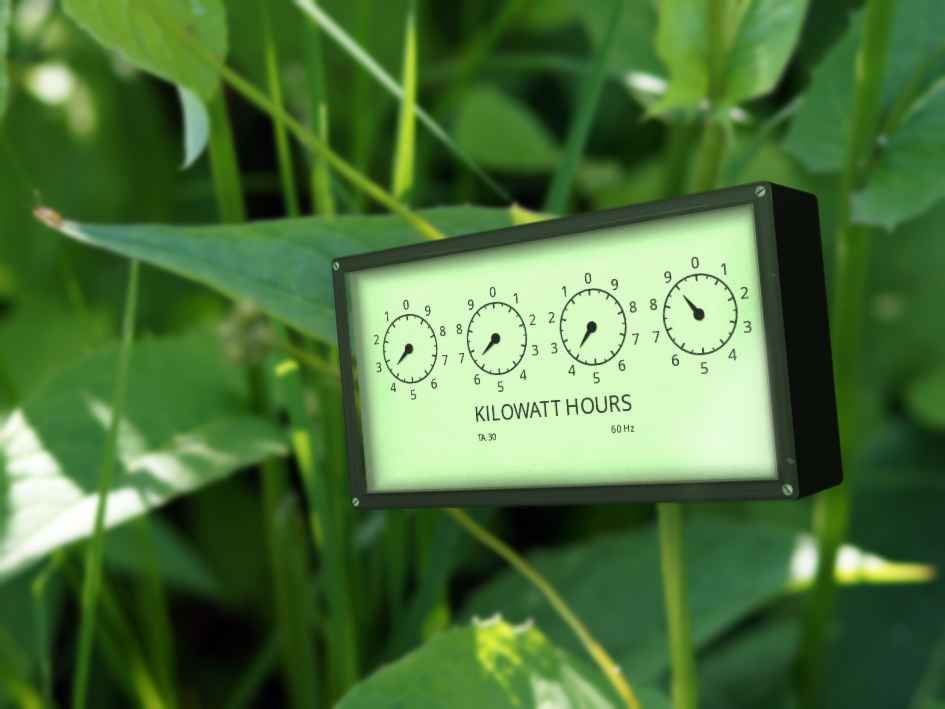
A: 3639 kWh
